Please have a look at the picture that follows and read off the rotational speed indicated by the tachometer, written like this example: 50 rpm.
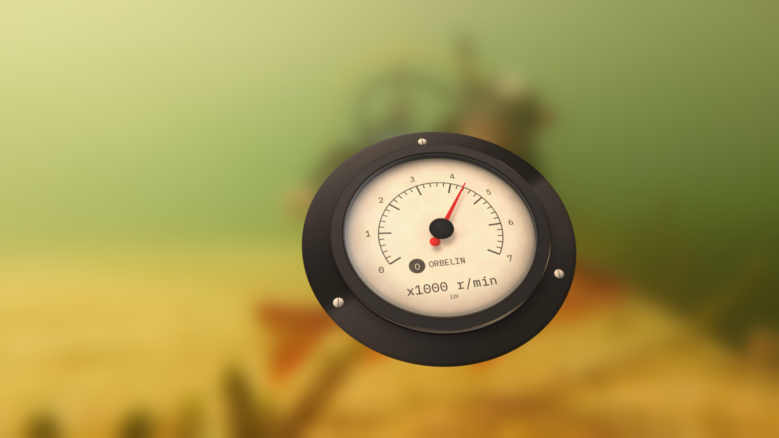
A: 4400 rpm
